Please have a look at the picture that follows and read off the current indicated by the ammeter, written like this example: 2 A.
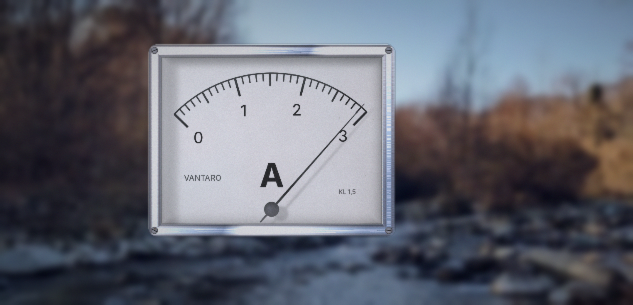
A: 2.9 A
